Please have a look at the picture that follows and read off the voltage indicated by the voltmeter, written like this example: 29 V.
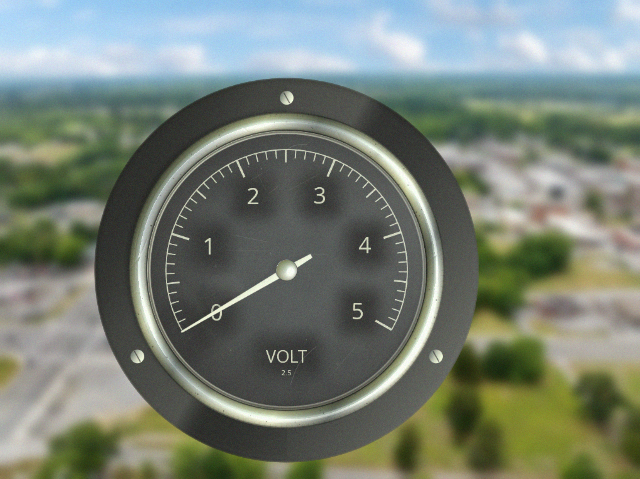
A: 0 V
